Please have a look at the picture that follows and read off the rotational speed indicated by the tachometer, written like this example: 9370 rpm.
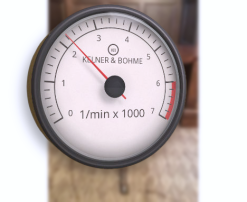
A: 2200 rpm
